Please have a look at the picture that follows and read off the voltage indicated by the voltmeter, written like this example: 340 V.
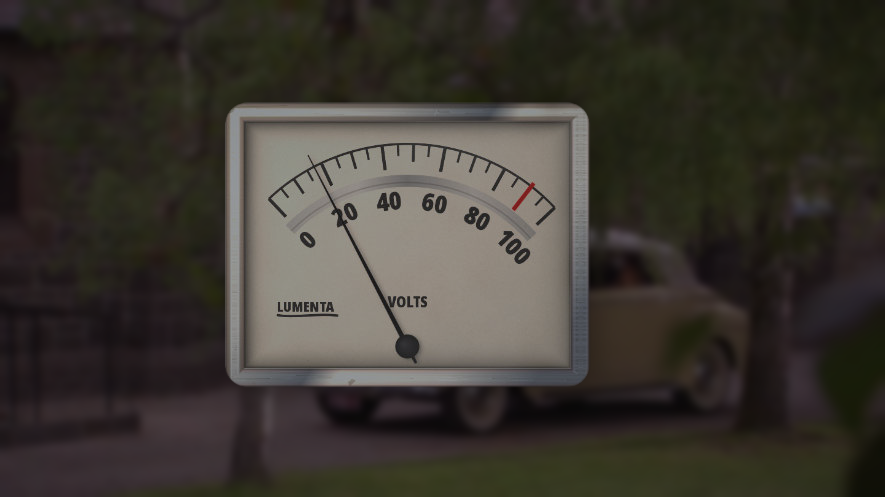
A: 17.5 V
